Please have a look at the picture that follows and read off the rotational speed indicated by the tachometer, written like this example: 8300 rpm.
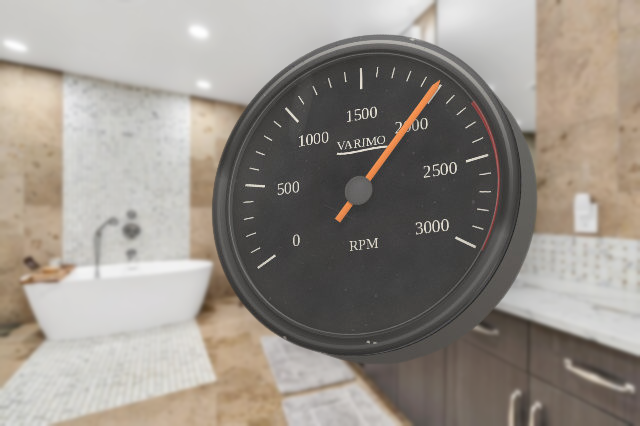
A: 2000 rpm
